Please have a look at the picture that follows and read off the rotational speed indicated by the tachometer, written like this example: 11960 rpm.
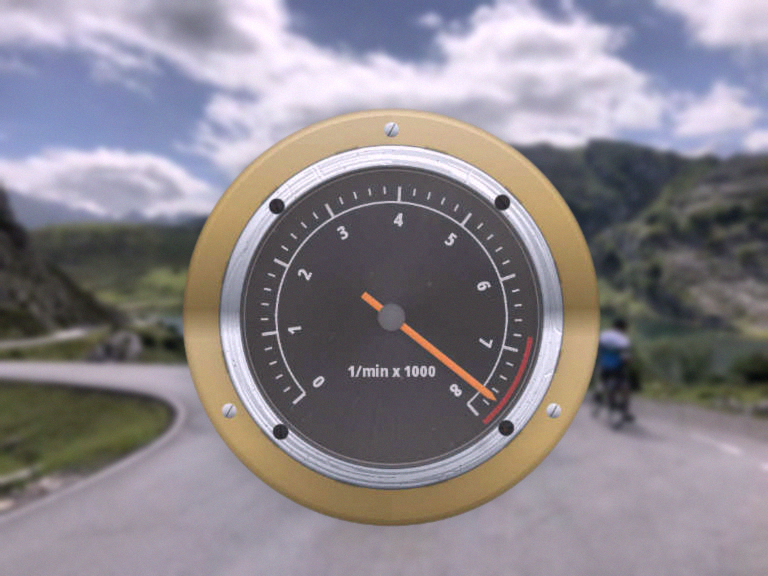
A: 7700 rpm
